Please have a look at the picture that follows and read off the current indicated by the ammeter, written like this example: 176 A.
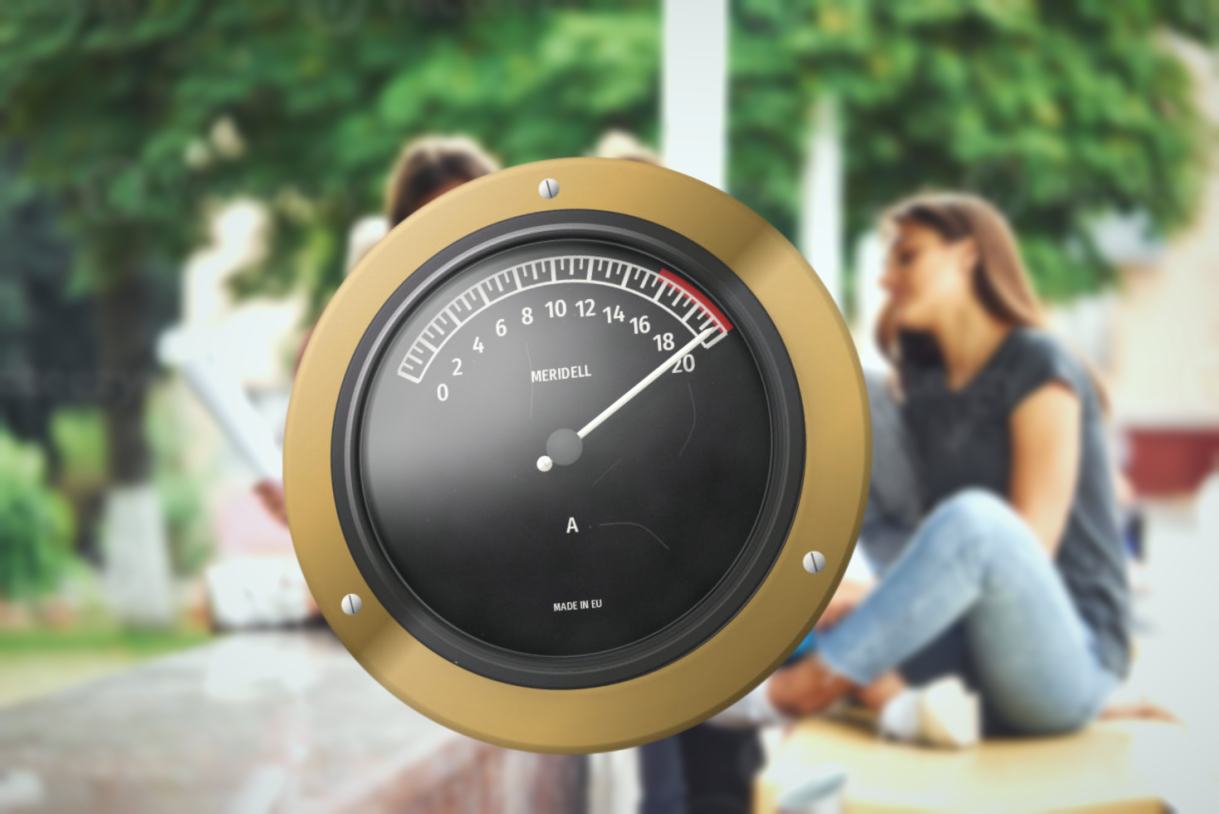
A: 19.5 A
